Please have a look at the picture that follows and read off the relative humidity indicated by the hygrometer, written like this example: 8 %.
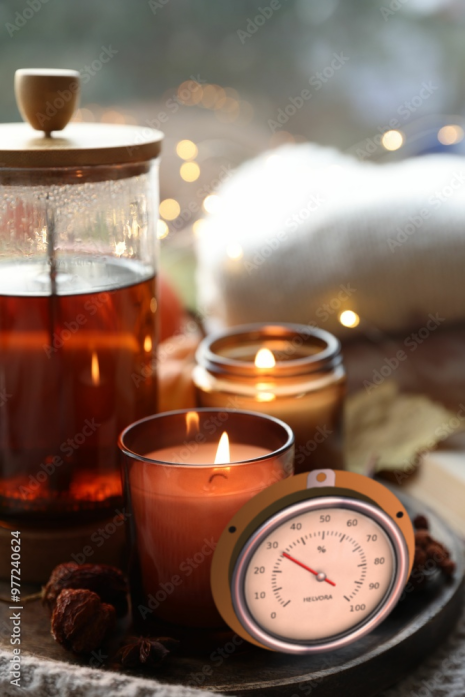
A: 30 %
